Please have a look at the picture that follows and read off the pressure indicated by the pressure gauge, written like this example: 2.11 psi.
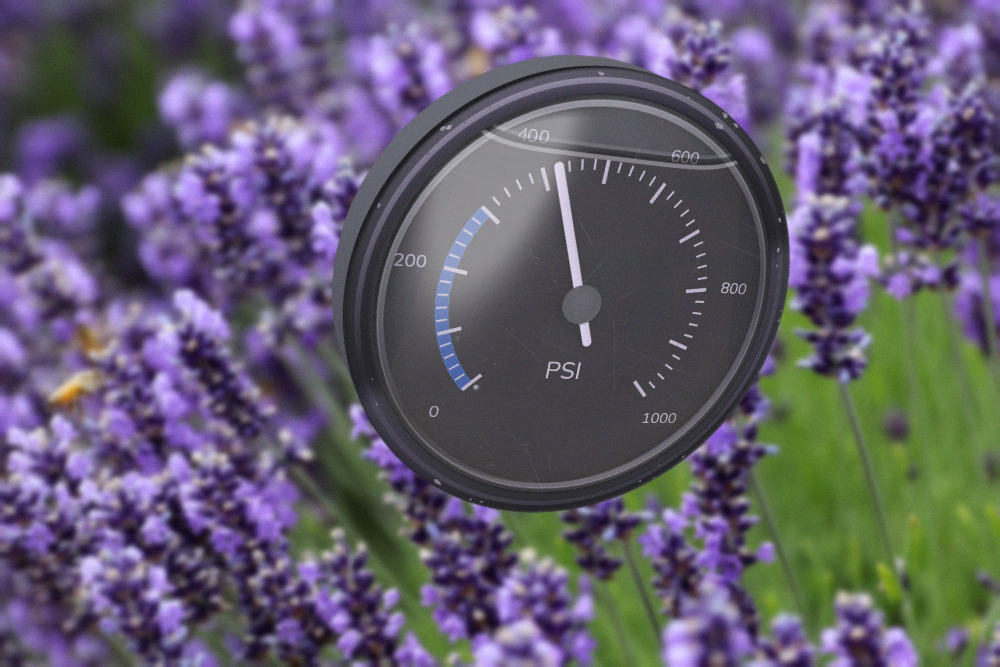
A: 420 psi
